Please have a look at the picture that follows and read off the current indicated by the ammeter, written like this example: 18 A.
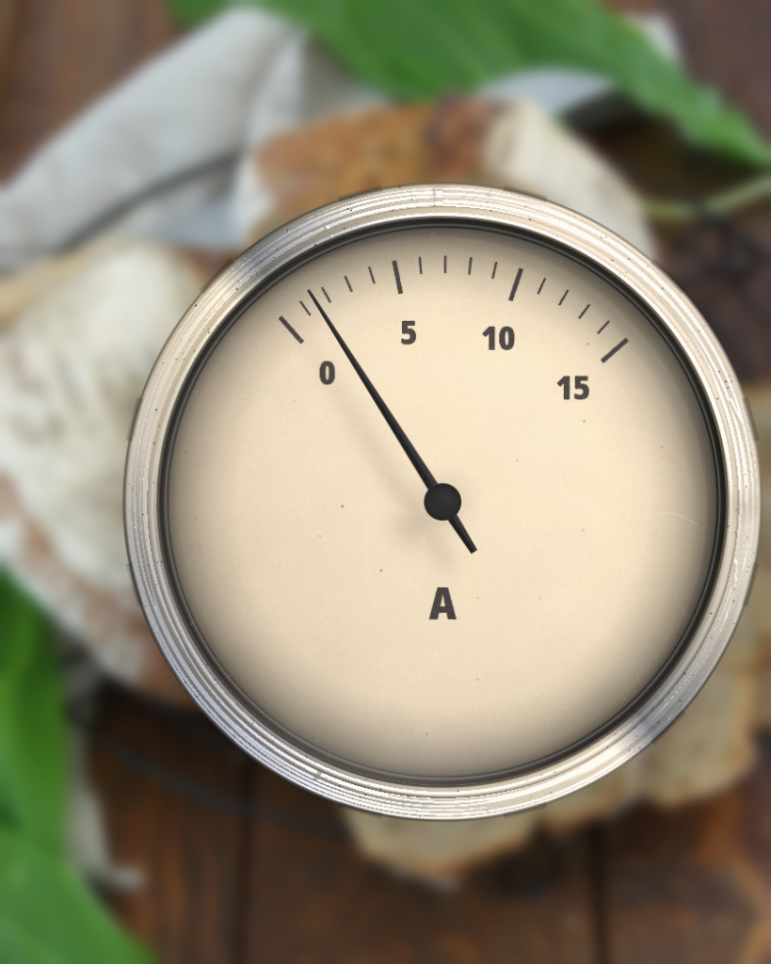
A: 1.5 A
